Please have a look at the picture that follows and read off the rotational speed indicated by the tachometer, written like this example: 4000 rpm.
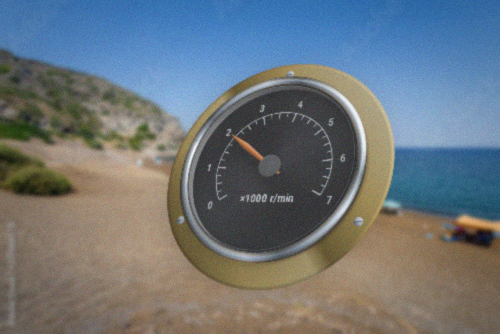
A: 2000 rpm
